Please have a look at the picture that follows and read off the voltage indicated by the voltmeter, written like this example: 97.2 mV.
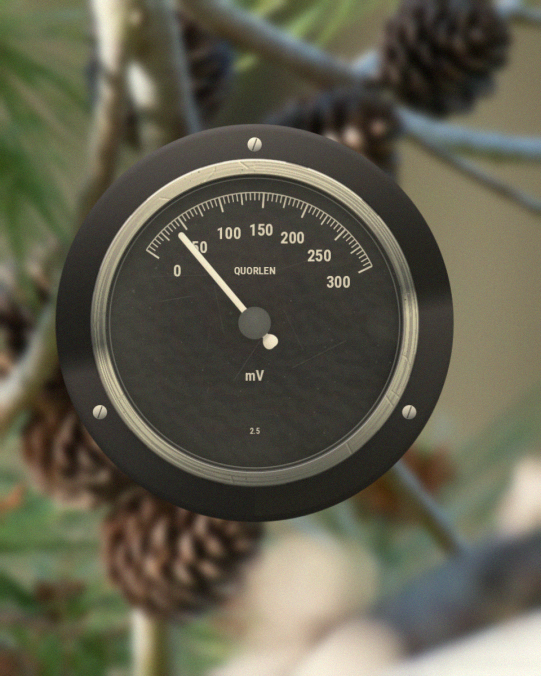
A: 40 mV
